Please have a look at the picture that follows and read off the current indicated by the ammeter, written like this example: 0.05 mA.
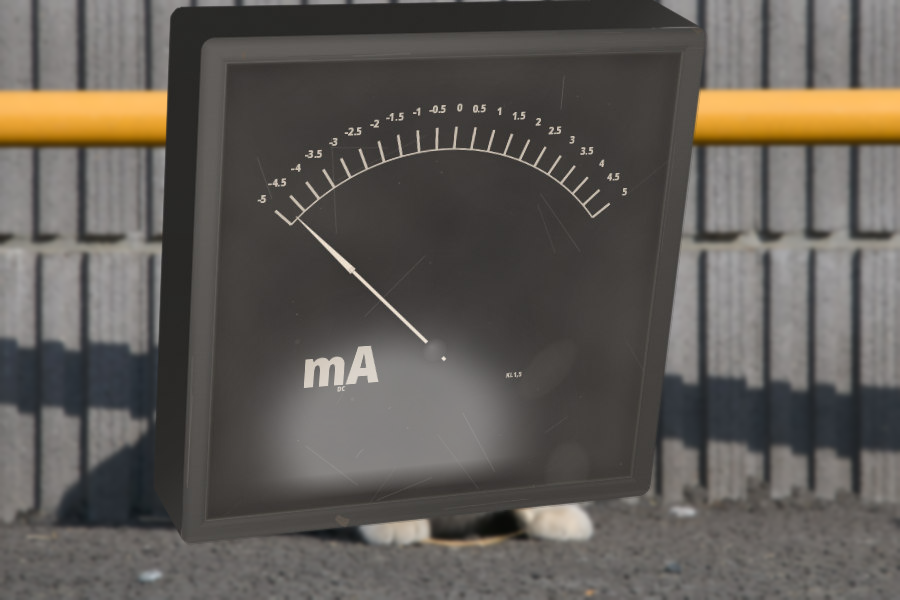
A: -4.75 mA
